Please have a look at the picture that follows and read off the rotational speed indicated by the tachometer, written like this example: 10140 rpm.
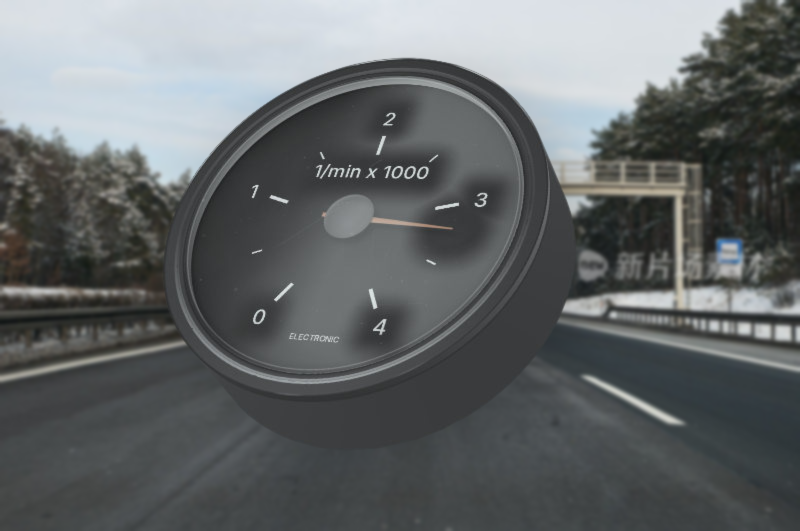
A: 3250 rpm
